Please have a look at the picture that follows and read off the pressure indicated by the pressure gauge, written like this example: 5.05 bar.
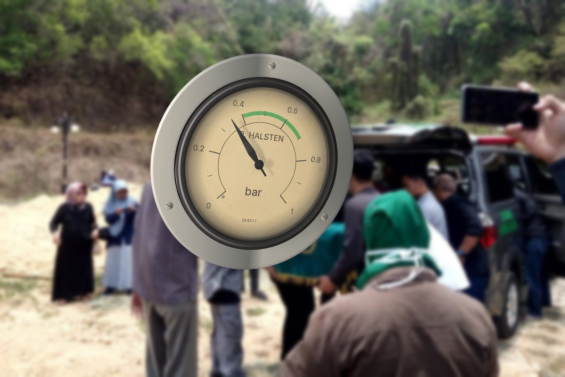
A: 0.35 bar
